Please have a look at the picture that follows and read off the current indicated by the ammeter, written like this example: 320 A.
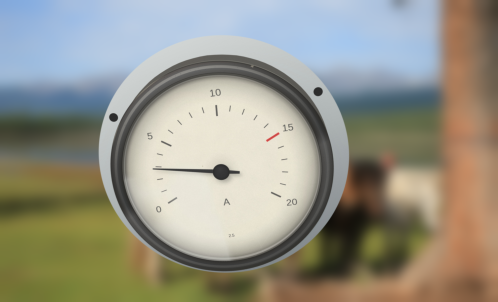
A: 3 A
